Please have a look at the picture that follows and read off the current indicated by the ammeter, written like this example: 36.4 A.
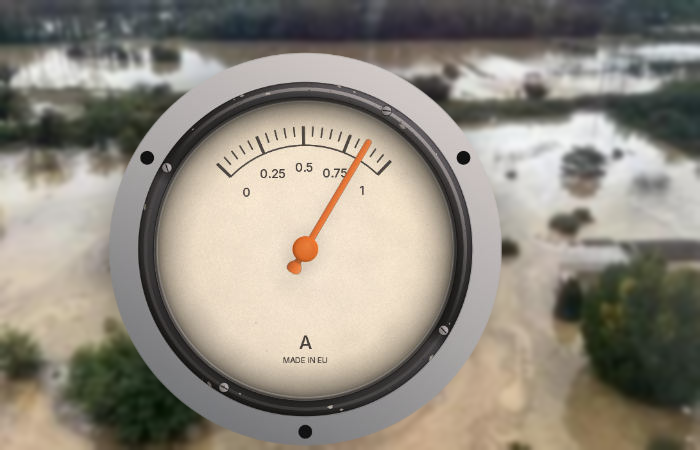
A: 0.85 A
